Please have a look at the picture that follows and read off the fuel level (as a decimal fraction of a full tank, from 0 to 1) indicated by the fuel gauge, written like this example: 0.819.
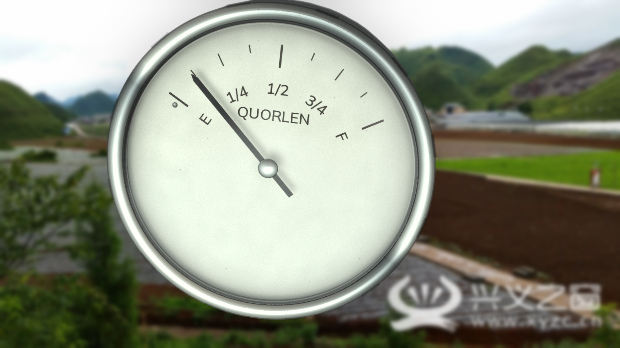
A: 0.125
